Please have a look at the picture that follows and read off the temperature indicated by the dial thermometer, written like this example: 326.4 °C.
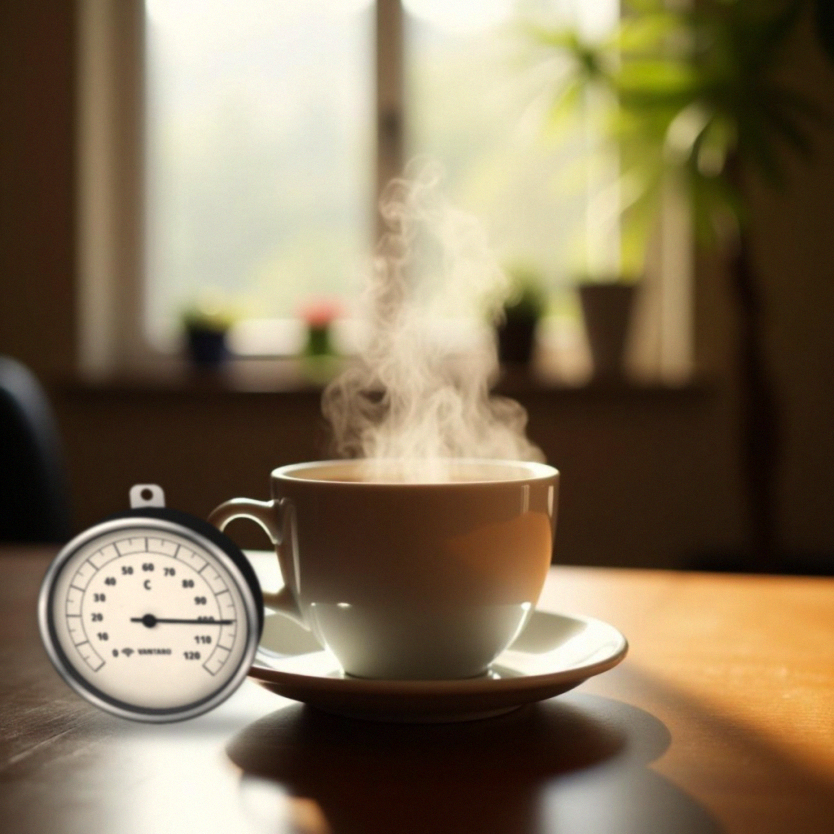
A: 100 °C
